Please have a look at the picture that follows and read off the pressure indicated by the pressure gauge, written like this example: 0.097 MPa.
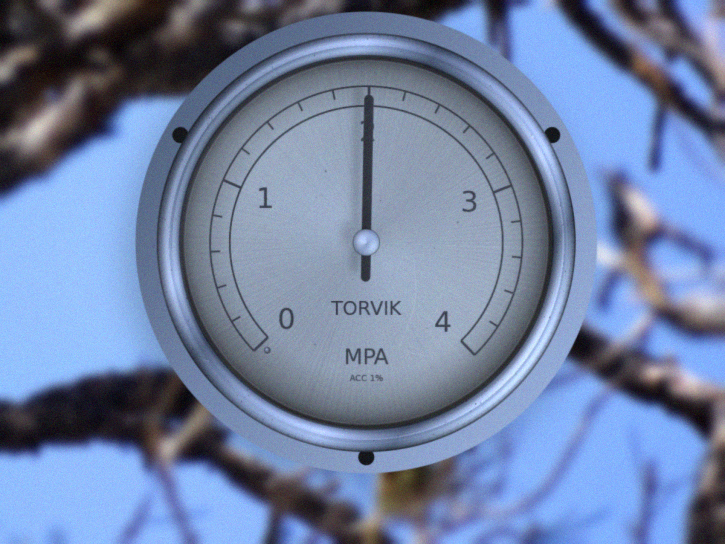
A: 2 MPa
